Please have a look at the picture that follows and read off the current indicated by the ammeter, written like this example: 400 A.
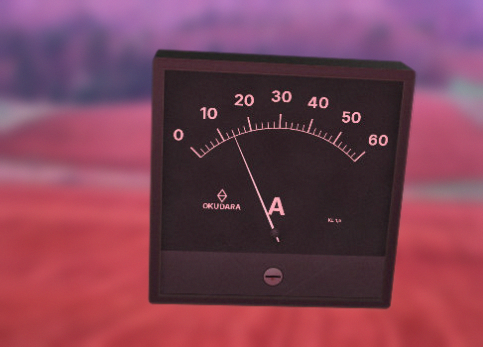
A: 14 A
